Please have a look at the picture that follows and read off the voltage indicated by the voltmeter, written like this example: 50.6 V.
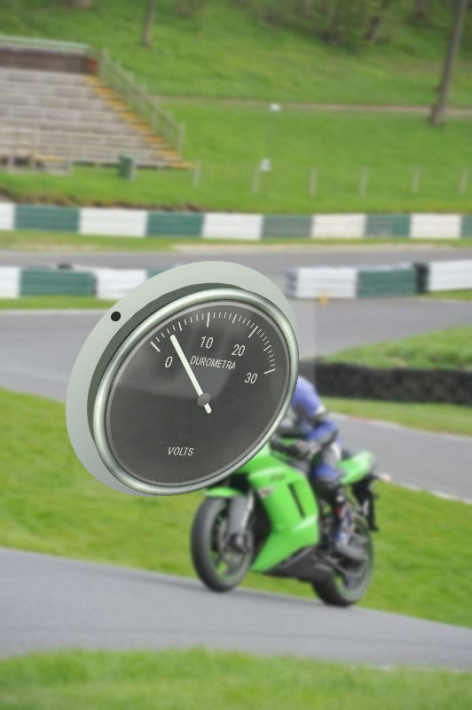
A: 3 V
